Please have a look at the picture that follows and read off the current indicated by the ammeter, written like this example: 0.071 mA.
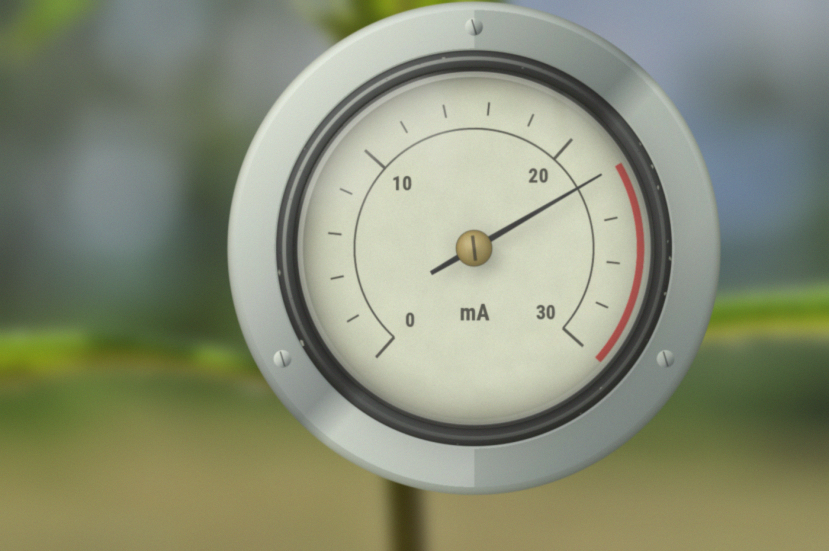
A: 22 mA
